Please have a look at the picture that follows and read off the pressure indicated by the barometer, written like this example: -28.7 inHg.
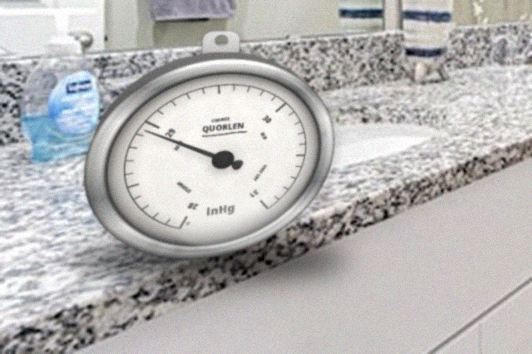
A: 28.95 inHg
